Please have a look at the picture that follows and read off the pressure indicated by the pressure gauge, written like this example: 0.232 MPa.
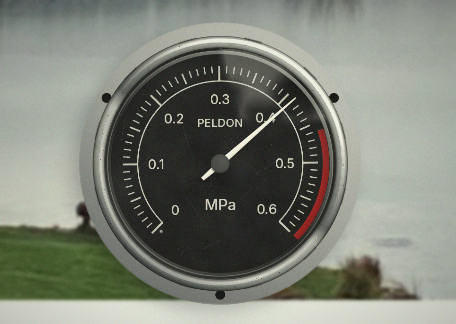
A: 0.41 MPa
